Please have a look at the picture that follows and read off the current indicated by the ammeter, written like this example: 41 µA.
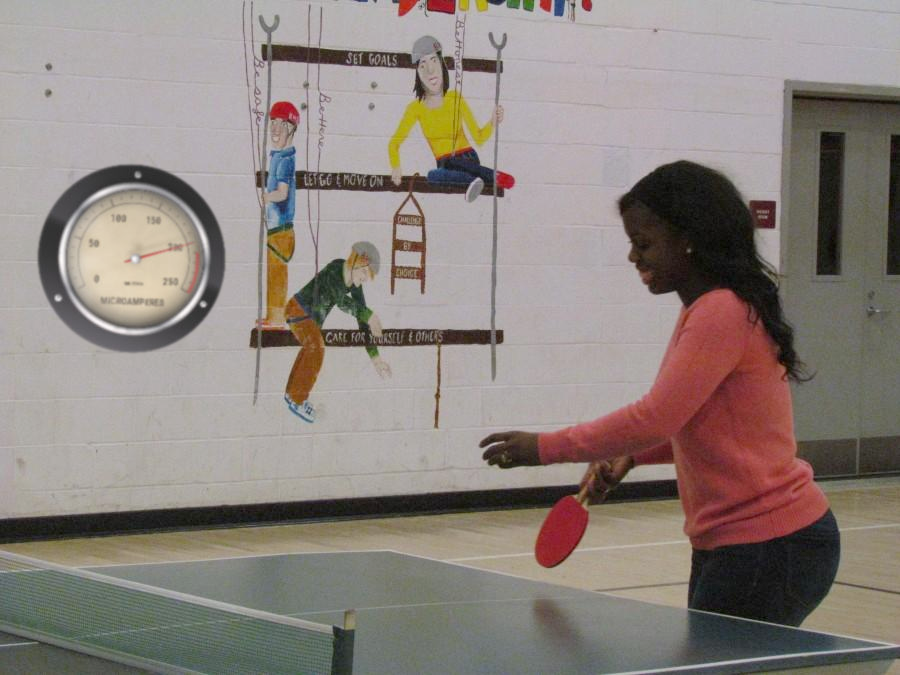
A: 200 µA
